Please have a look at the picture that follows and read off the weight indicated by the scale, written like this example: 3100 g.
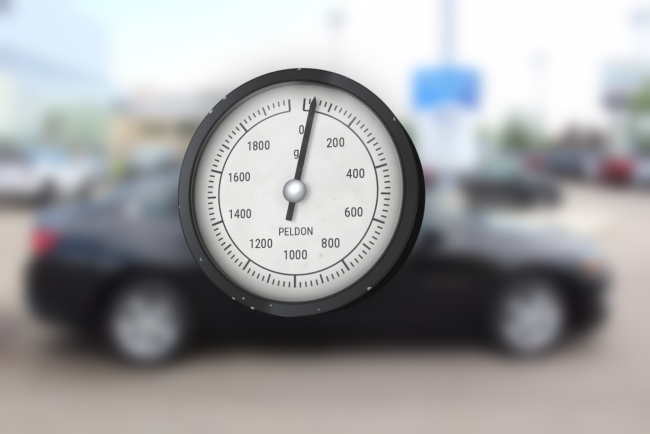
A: 40 g
